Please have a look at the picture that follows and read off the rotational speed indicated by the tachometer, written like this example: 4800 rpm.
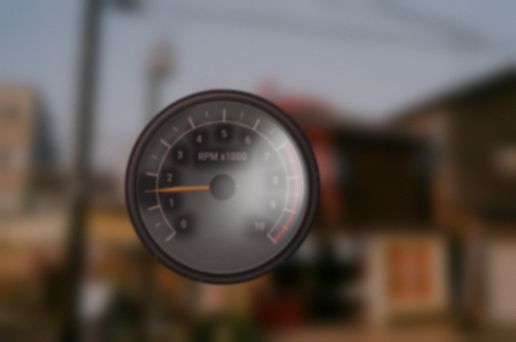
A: 1500 rpm
